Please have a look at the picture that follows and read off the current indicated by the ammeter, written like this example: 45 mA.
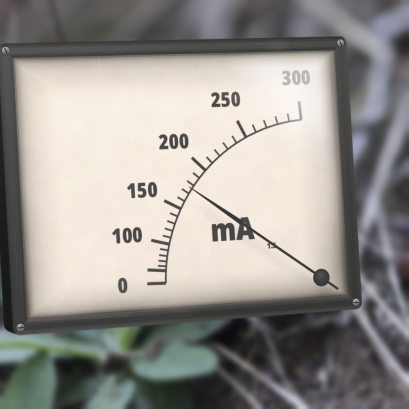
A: 175 mA
